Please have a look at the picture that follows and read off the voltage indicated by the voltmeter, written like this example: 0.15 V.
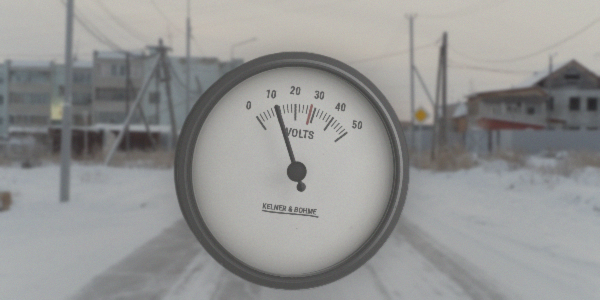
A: 10 V
